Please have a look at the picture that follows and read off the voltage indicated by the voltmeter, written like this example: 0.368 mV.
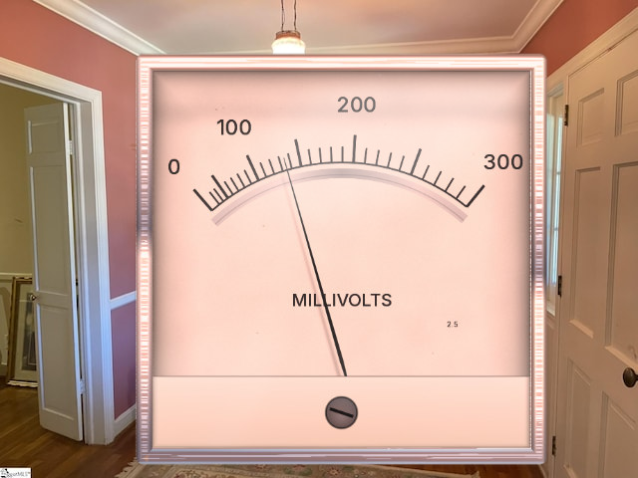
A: 135 mV
